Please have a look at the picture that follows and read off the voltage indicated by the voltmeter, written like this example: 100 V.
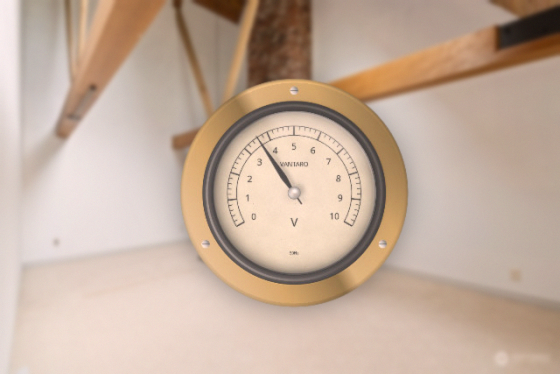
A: 3.6 V
